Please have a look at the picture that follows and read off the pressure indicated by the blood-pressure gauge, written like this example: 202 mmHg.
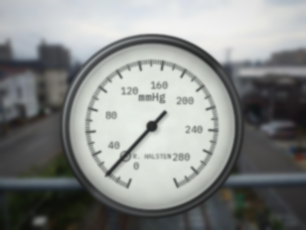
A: 20 mmHg
